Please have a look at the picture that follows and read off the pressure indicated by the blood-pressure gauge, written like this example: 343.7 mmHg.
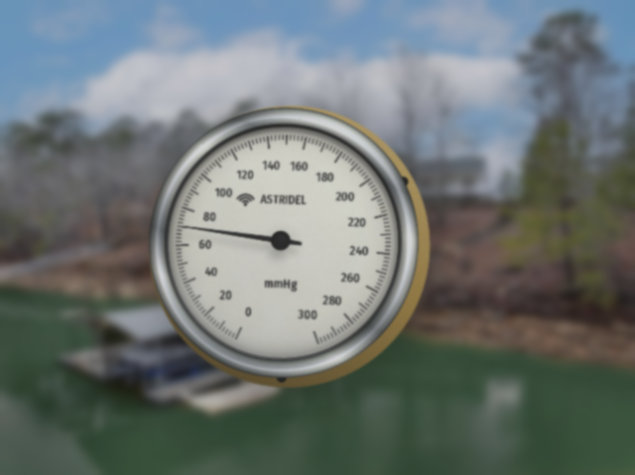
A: 70 mmHg
